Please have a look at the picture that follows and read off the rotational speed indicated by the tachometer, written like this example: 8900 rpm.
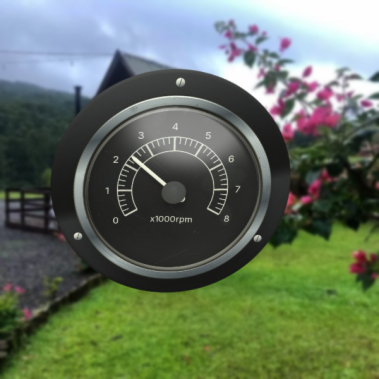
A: 2400 rpm
